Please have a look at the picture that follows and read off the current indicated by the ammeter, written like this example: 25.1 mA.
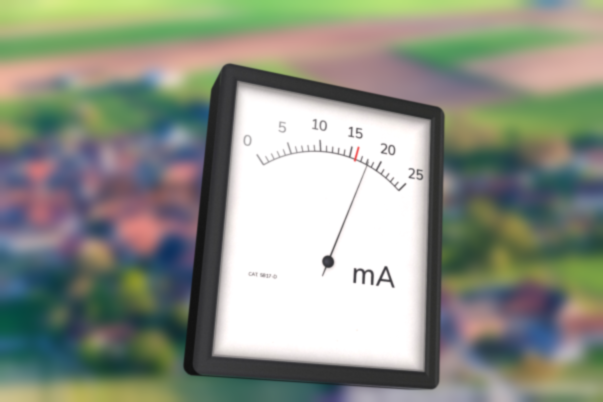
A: 18 mA
